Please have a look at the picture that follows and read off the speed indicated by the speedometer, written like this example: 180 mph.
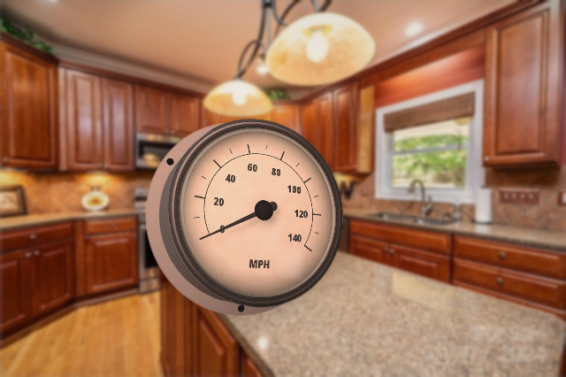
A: 0 mph
